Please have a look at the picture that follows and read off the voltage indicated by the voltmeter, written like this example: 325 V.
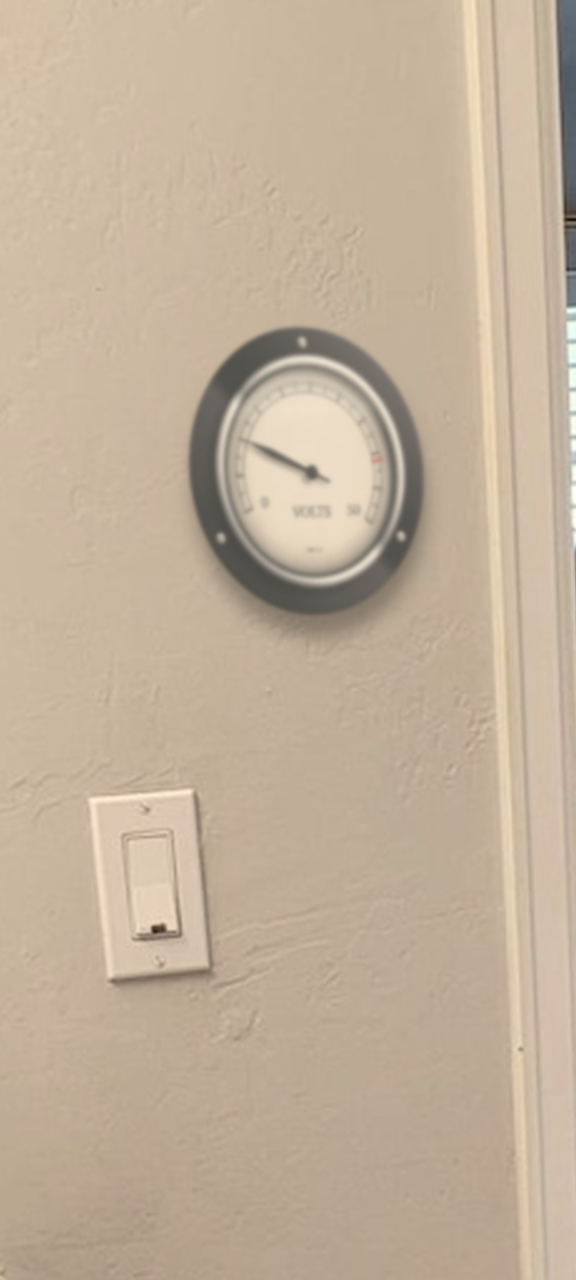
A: 10 V
